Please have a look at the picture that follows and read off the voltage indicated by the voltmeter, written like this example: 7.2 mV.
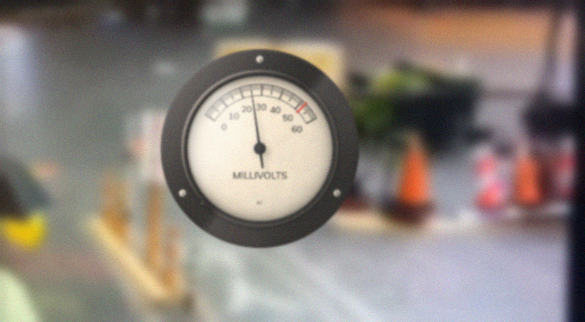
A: 25 mV
